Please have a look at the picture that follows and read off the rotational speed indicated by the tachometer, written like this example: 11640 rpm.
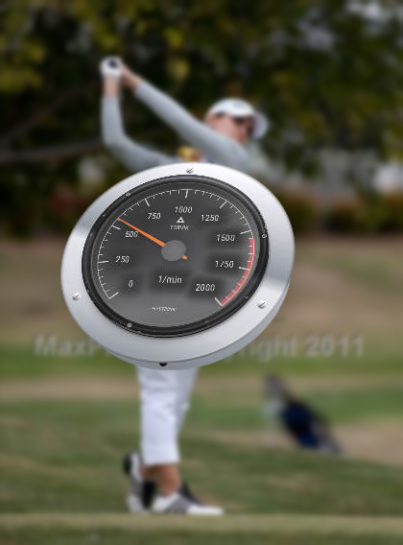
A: 550 rpm
